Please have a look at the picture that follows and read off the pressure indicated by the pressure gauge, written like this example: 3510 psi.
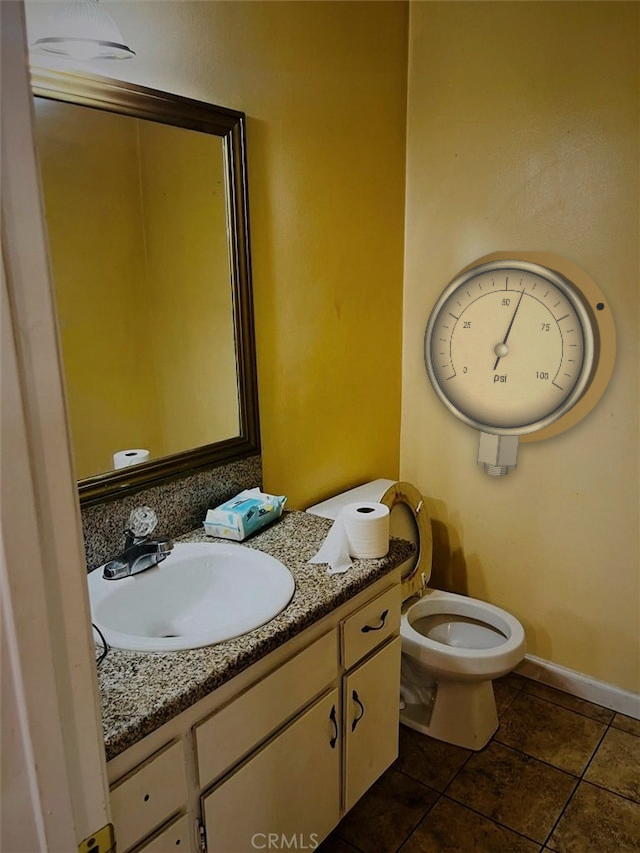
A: 57.5 psi
